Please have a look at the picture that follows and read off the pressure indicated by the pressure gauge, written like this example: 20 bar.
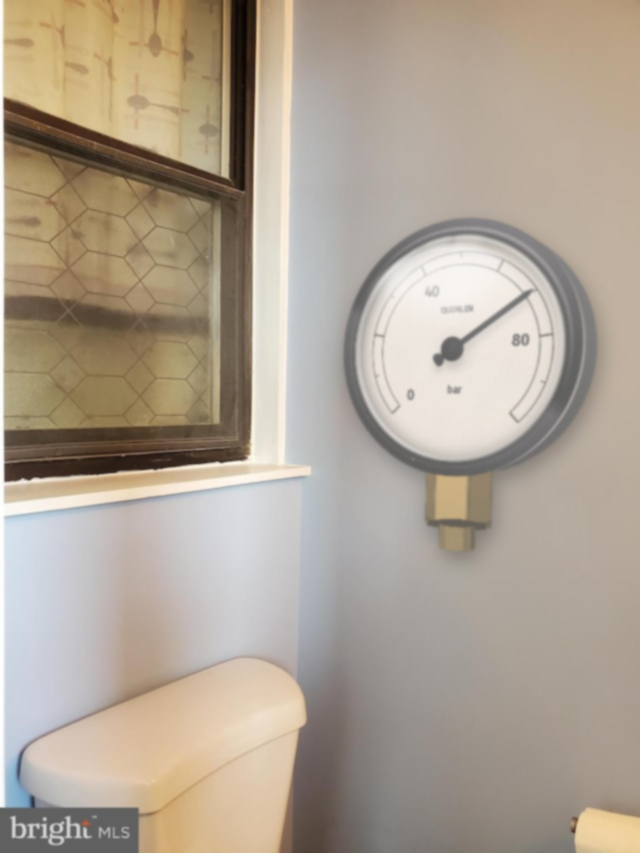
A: 70 bar
